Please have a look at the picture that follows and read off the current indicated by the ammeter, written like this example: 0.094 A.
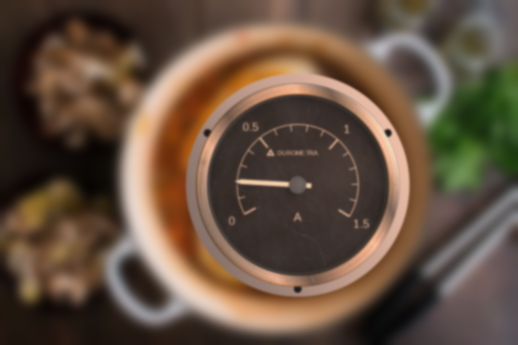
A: 0.2 A
